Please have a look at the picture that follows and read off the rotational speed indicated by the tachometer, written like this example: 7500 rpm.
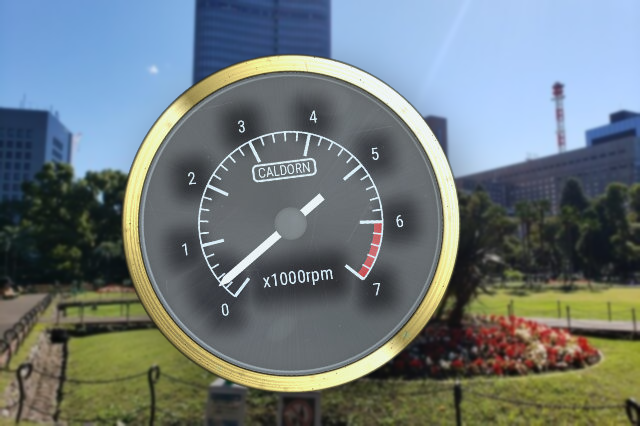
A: 300 rpm
